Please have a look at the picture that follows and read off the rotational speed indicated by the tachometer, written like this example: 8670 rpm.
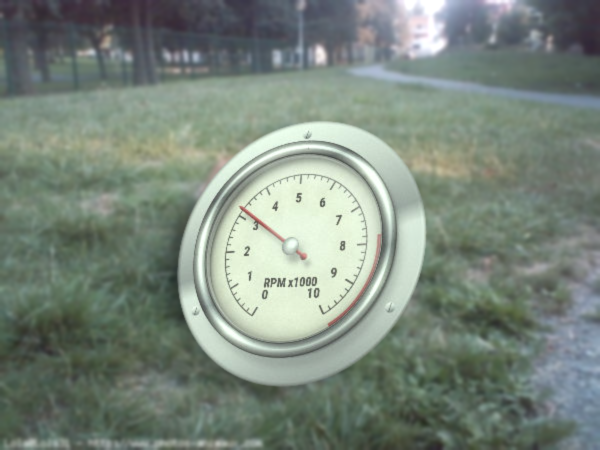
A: 3200 rpm
